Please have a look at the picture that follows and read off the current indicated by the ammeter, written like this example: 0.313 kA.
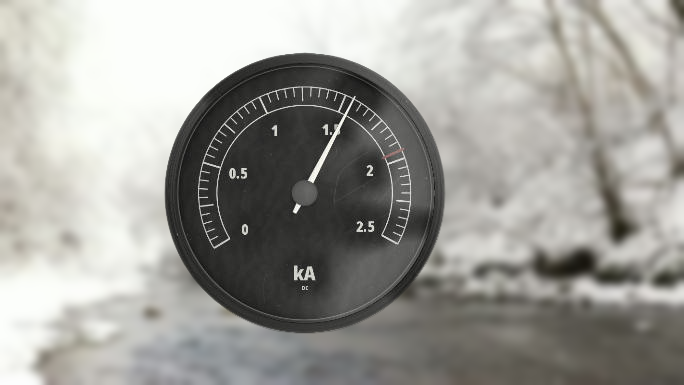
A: 1.55 kA
